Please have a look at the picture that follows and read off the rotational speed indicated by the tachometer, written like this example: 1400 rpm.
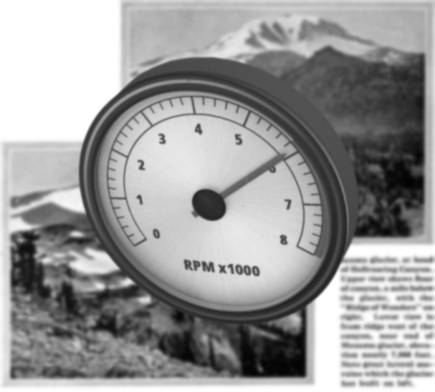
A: 5900 rpm
